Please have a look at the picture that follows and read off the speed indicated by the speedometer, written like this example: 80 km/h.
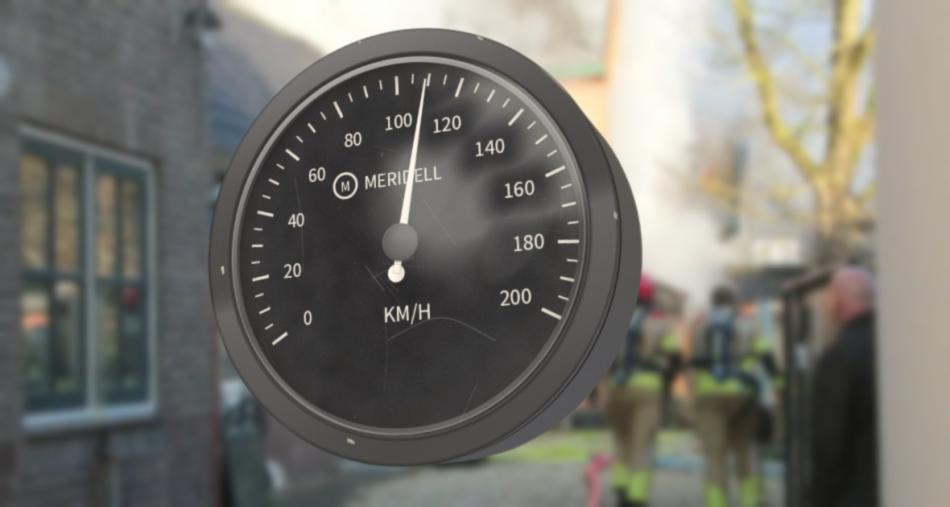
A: 110 km/h
